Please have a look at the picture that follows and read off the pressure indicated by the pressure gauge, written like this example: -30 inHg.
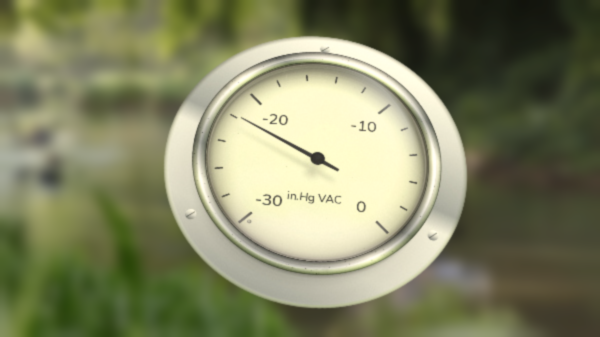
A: -22 inHg
